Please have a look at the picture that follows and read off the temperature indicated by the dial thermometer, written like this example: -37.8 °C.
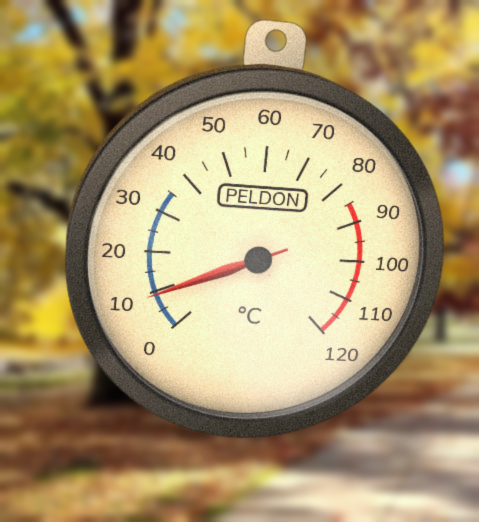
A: 10 °C
